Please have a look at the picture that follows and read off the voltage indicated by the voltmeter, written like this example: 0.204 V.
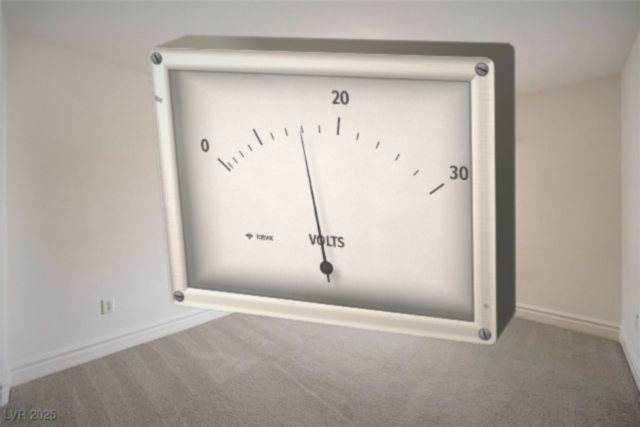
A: 16 V
